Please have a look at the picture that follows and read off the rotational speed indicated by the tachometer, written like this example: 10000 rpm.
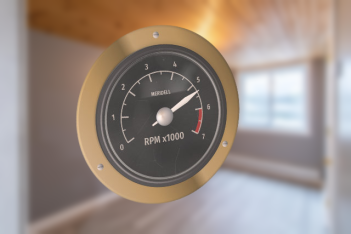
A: 5250 rpm
